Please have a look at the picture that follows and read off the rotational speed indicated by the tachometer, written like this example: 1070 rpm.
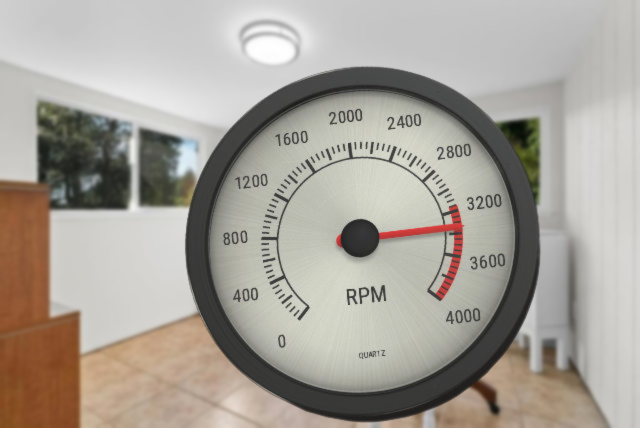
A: 3350 rpm
